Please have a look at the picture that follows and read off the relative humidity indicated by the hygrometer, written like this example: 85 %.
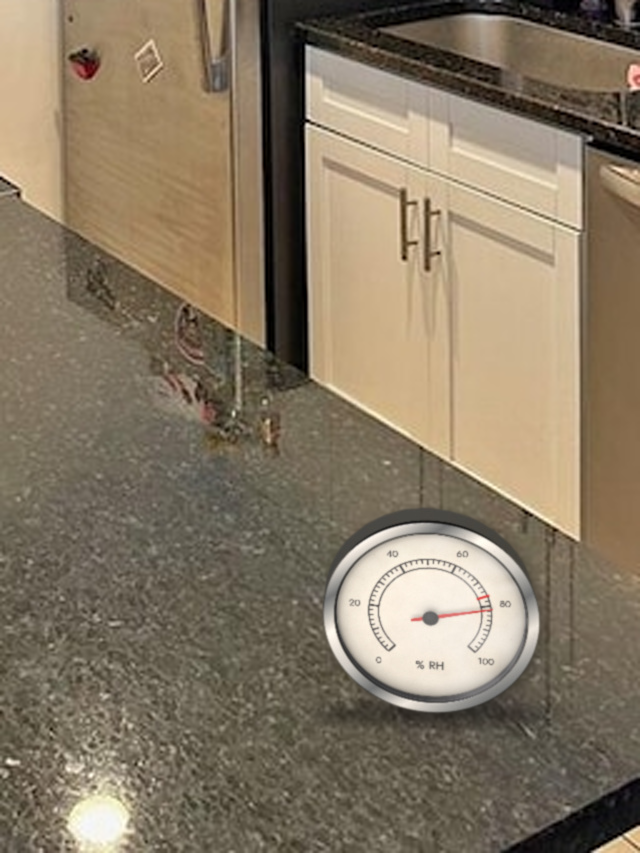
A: 80 %
